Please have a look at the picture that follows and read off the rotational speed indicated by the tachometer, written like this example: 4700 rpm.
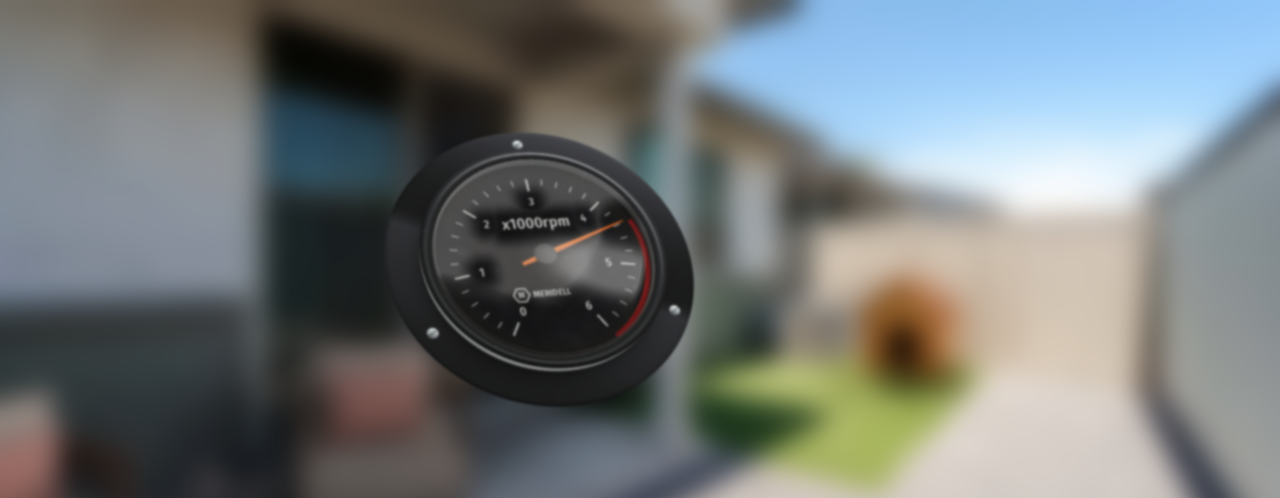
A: 4400 rpm
